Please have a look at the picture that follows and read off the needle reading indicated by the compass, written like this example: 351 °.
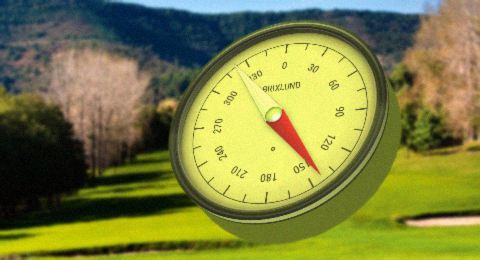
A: 142.5 °
